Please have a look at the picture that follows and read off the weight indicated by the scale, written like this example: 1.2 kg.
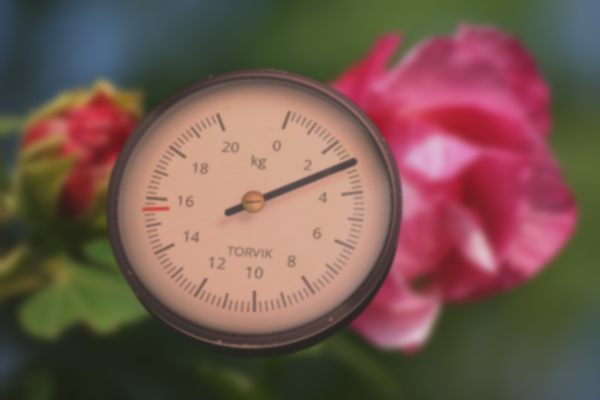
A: 3 kg
